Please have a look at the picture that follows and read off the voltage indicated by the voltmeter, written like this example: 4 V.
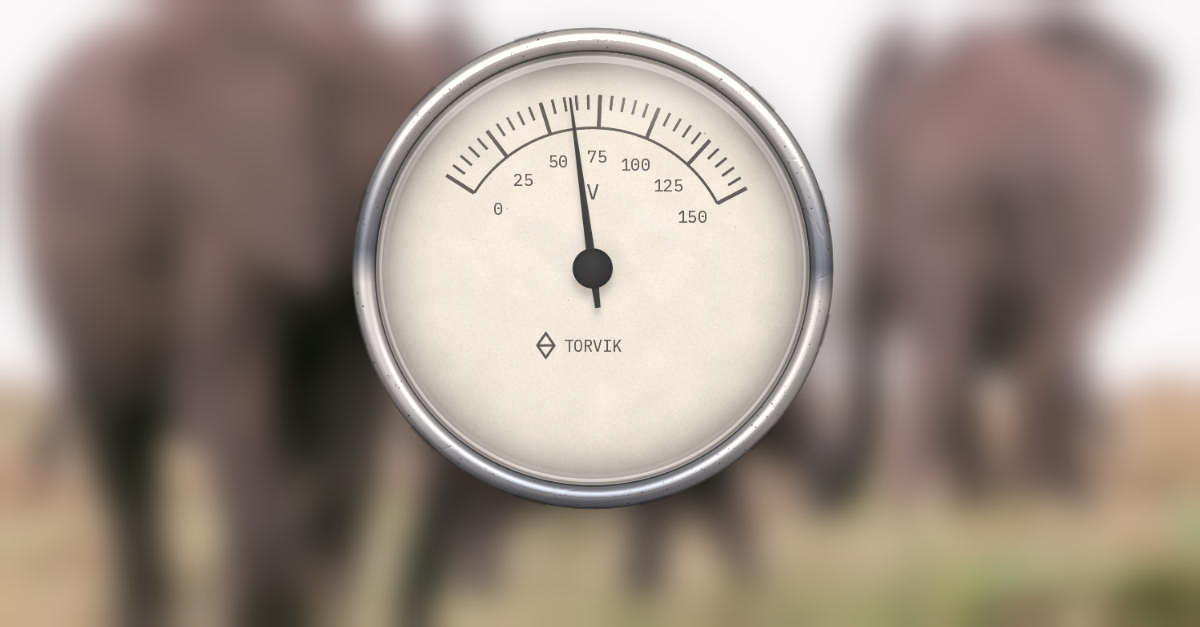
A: 62.5 V
